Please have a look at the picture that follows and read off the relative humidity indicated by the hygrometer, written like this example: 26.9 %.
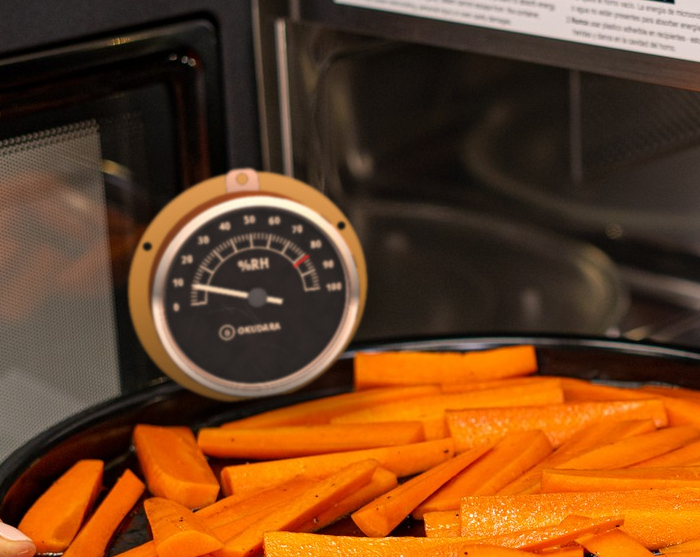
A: 10 %
